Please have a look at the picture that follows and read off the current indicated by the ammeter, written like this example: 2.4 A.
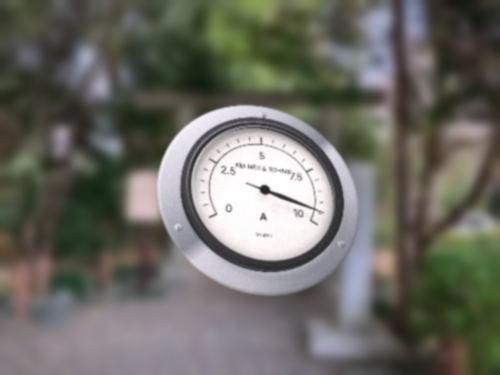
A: 9.5 A
